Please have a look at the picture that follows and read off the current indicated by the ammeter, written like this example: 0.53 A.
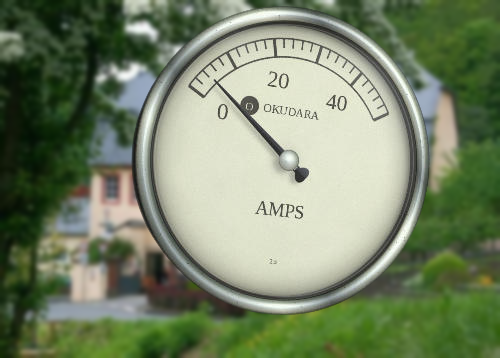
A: 4 A
